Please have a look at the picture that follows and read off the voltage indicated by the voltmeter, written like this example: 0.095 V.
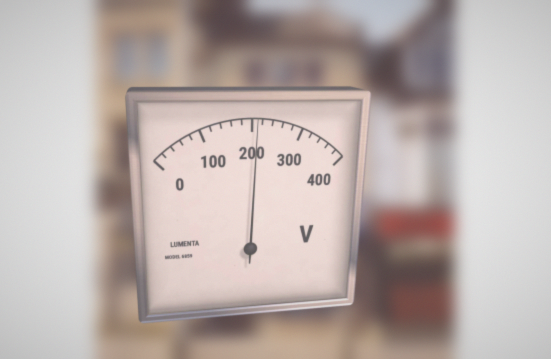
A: 210 V
